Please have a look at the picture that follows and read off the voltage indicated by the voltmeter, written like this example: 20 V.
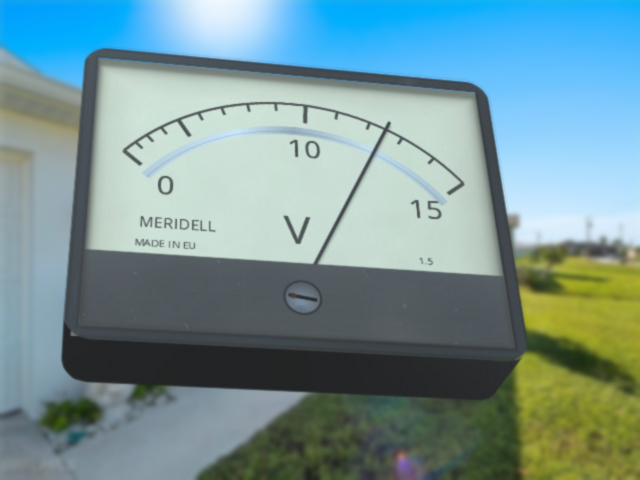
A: 12.5 V
